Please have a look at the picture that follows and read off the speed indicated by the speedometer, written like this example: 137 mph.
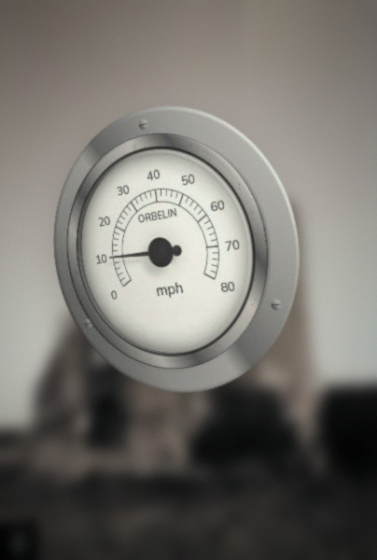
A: 10 mph
